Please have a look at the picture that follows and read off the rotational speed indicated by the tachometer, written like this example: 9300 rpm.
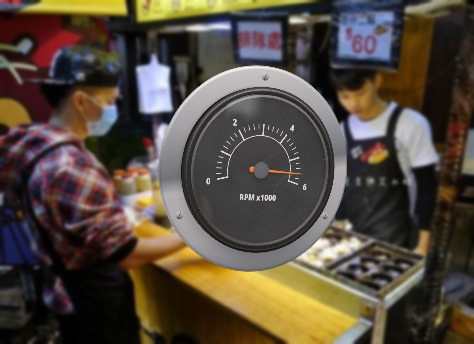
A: 5600 rpm
